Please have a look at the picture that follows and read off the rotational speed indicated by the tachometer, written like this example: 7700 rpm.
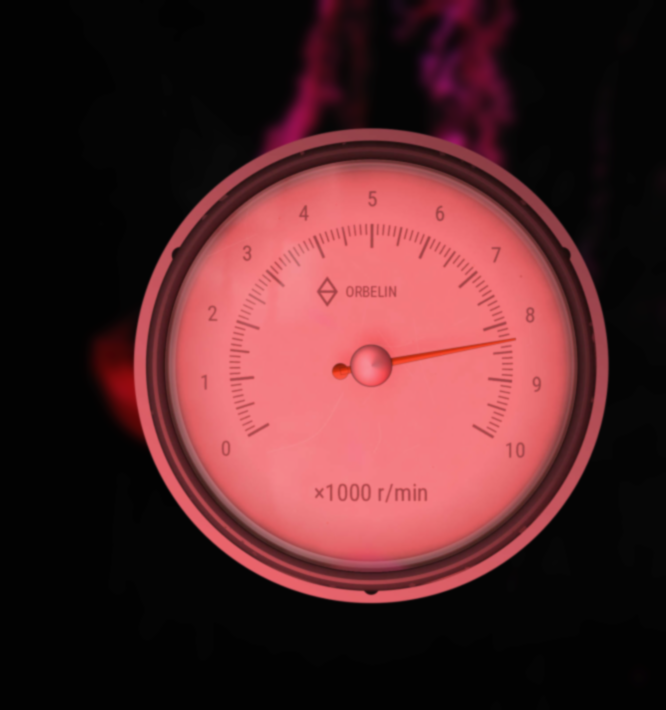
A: 8300 rpm
